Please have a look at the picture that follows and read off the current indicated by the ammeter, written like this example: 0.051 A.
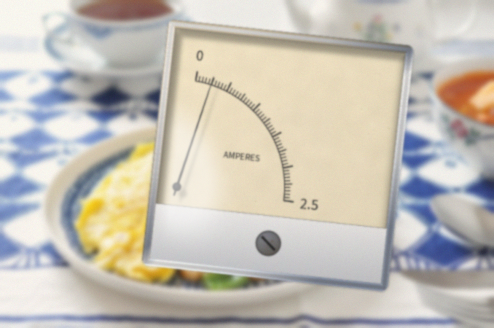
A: 0.25 A
